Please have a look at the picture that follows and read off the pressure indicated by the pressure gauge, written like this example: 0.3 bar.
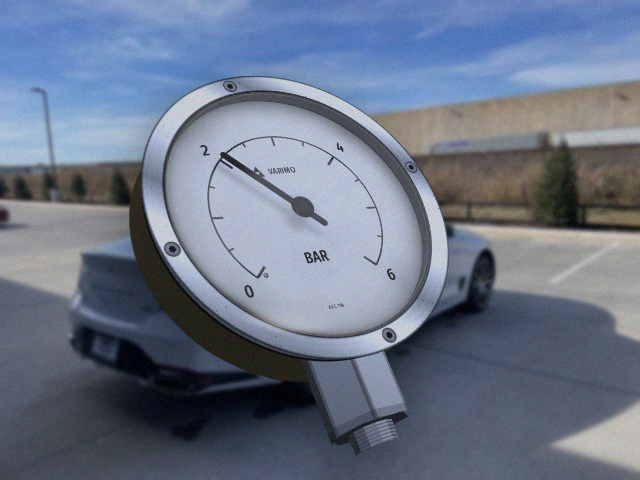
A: 2 bar
